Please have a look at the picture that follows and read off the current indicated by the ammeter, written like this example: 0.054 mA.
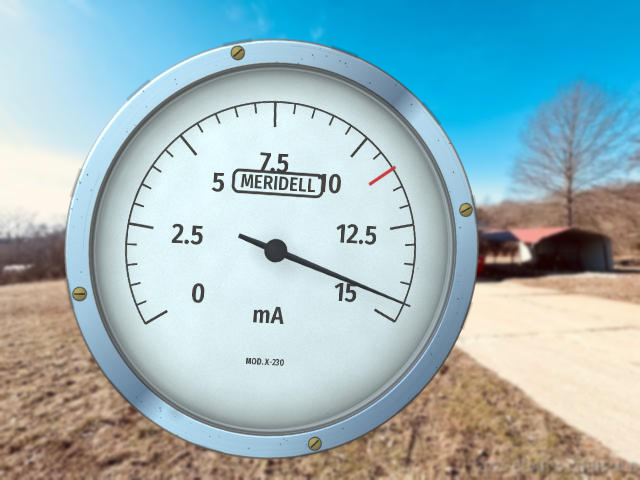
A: 14.5 mA
